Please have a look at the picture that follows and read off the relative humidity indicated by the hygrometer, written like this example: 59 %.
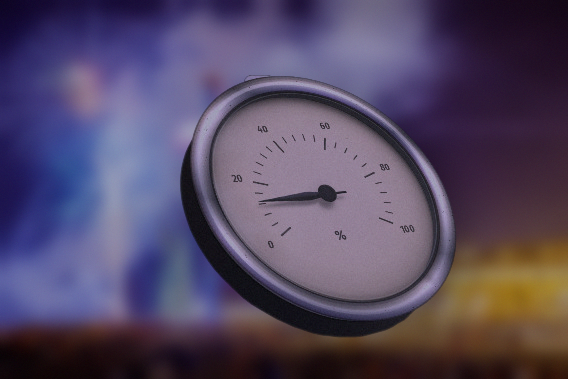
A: 12 %
